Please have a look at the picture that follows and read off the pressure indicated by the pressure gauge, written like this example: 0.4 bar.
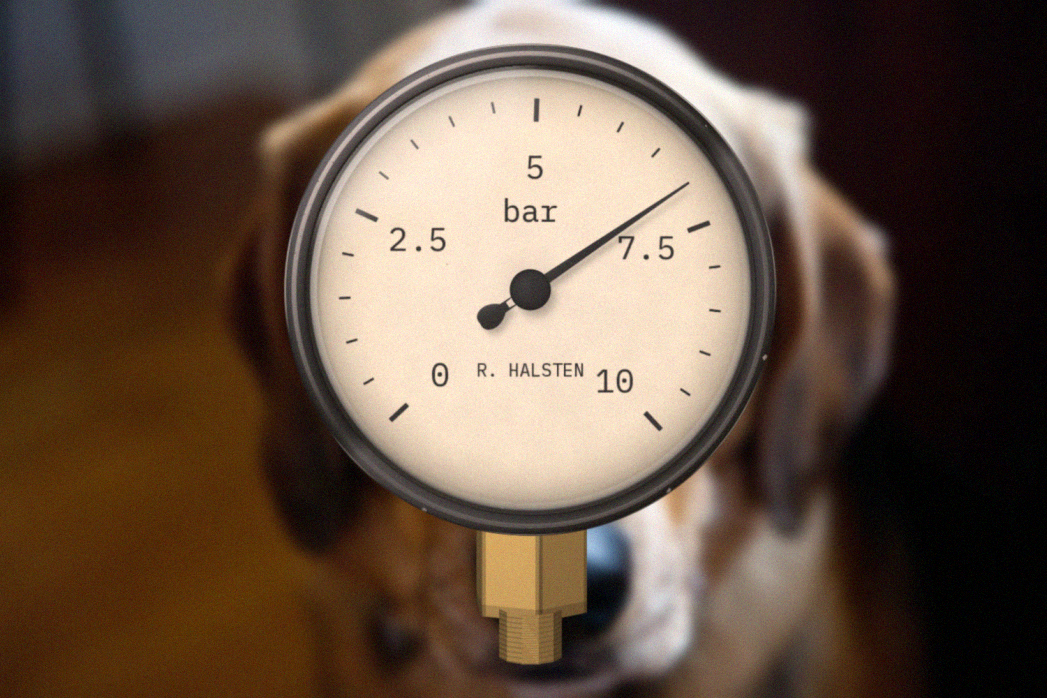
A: 7 bar
